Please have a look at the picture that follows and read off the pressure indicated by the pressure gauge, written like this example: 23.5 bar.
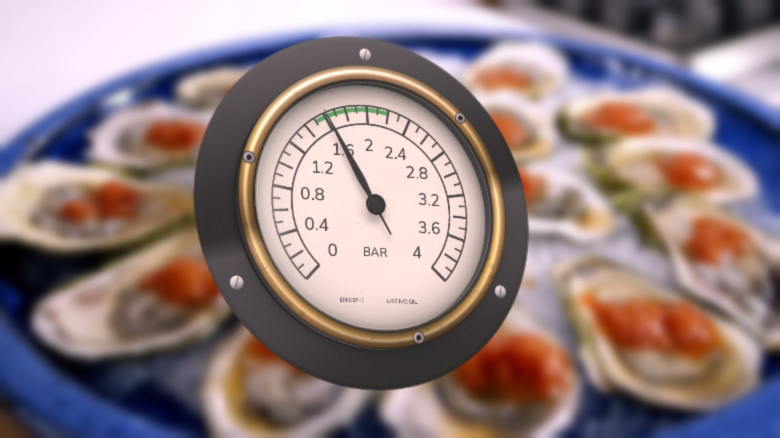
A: 1.6 bar
